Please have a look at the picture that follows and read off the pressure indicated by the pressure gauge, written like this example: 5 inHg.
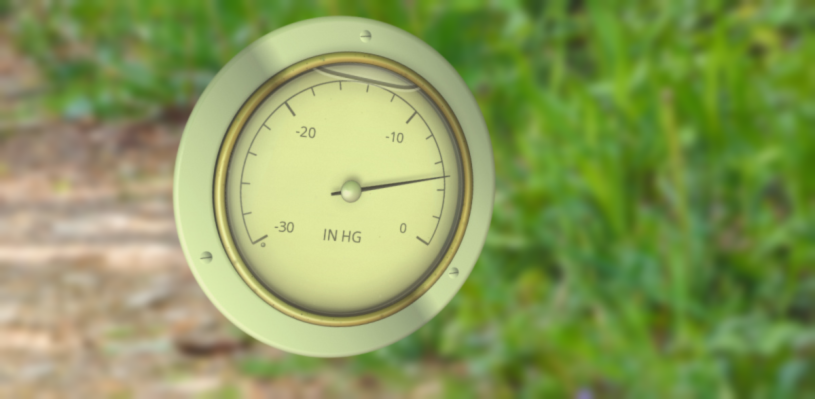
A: -5 inHg
